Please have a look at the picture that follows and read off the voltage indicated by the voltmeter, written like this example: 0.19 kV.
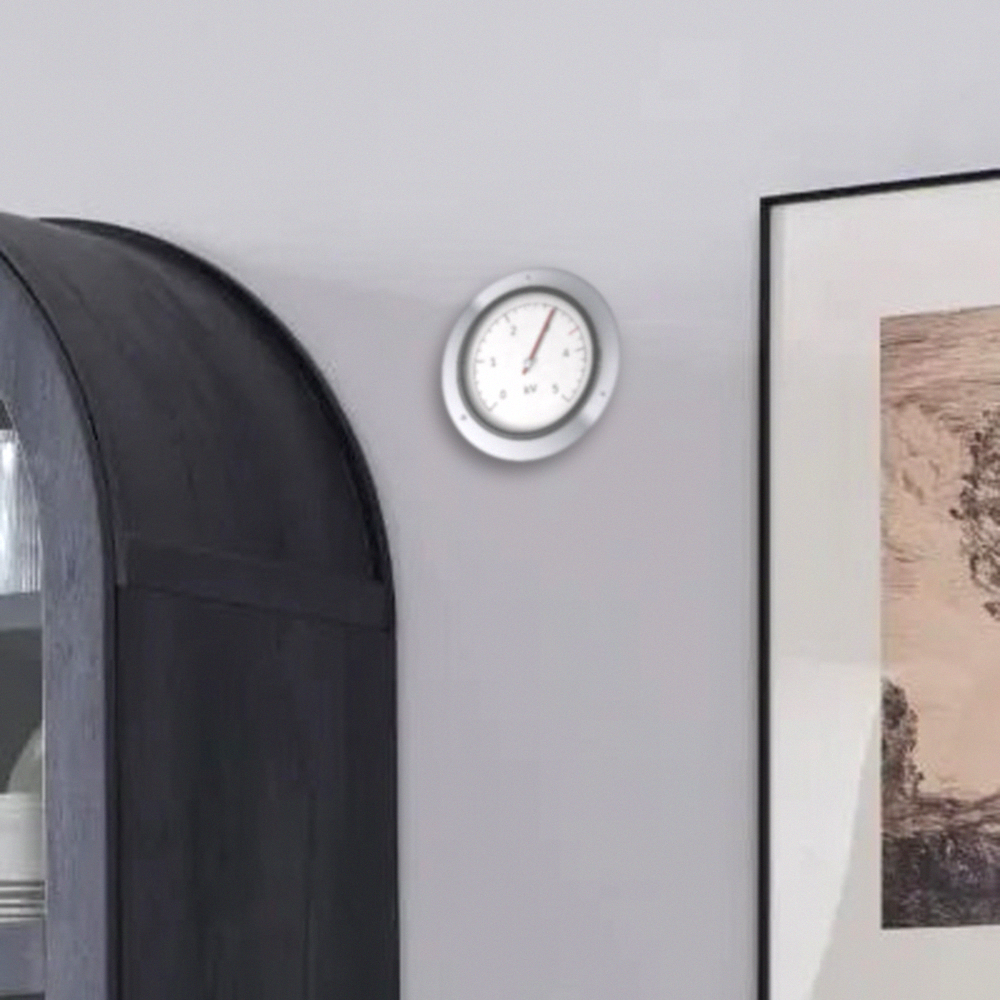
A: 3 kV
